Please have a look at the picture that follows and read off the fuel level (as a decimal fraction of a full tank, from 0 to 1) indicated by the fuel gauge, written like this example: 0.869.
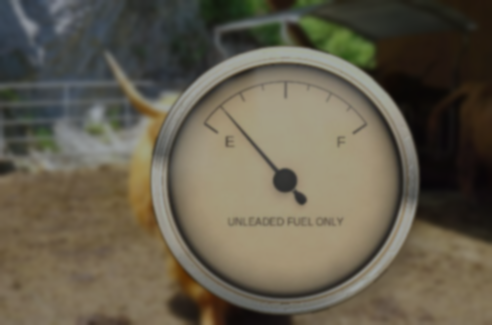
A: 0.125
